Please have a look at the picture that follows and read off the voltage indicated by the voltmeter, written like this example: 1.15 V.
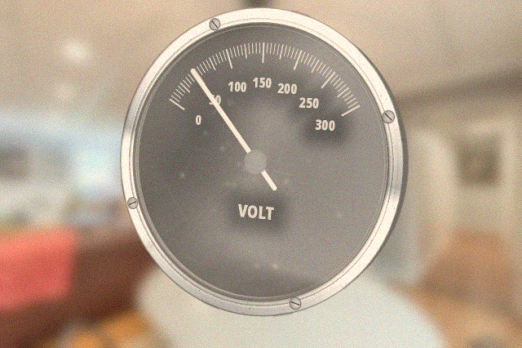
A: 50 V
